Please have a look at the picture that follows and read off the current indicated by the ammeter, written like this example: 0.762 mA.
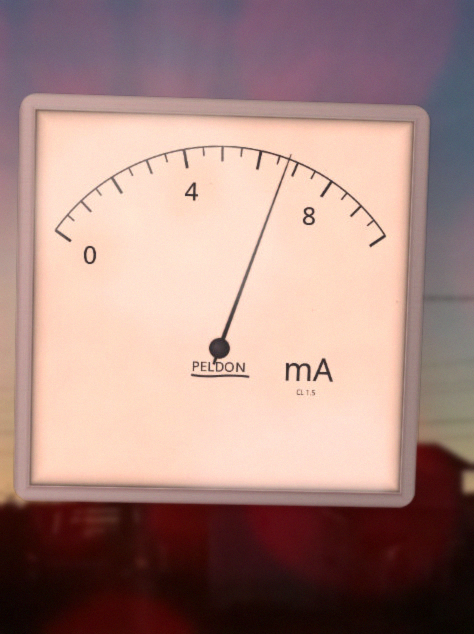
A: 6.75 mA
